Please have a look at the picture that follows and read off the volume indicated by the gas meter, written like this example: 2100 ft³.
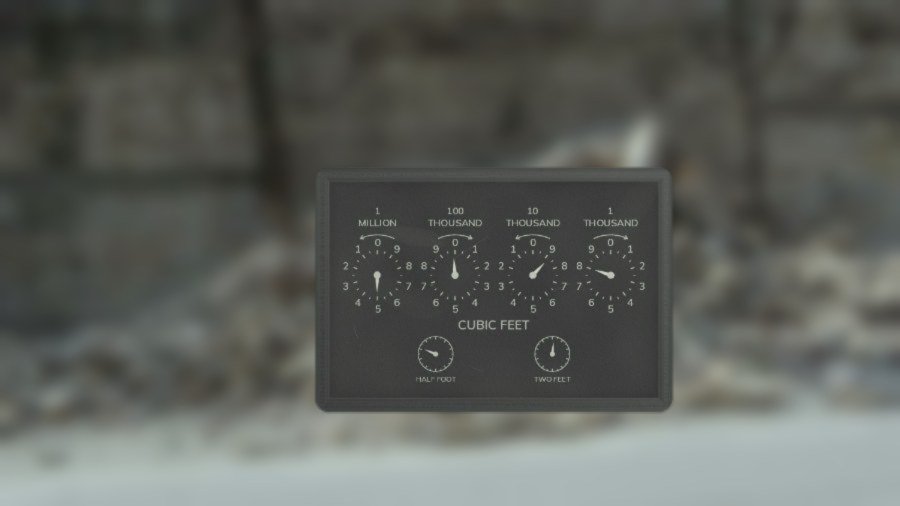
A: 498800 ft³
